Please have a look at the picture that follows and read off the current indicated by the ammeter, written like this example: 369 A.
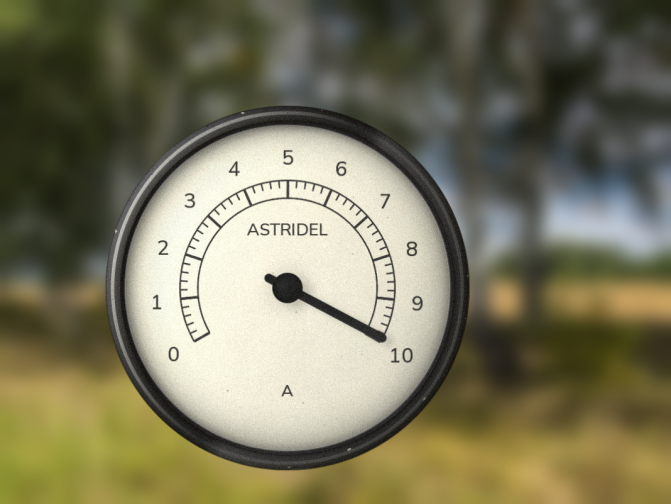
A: 9.9 A
